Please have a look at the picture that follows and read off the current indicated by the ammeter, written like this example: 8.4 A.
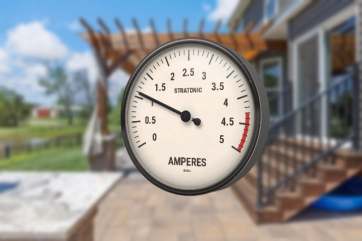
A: 1.1 A
